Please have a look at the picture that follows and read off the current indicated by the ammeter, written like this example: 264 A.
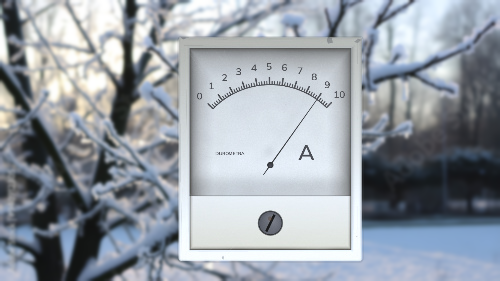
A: 9 A
